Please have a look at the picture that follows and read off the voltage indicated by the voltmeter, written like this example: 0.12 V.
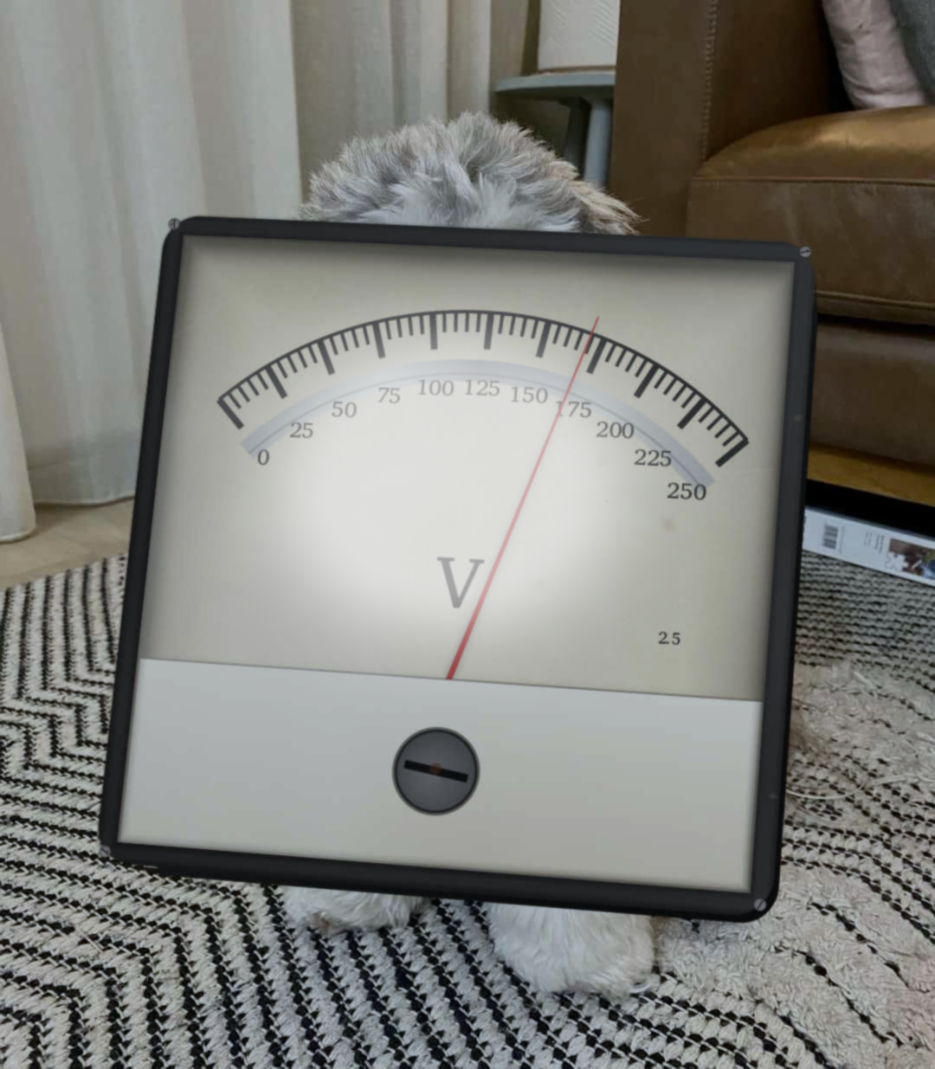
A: 170 V
